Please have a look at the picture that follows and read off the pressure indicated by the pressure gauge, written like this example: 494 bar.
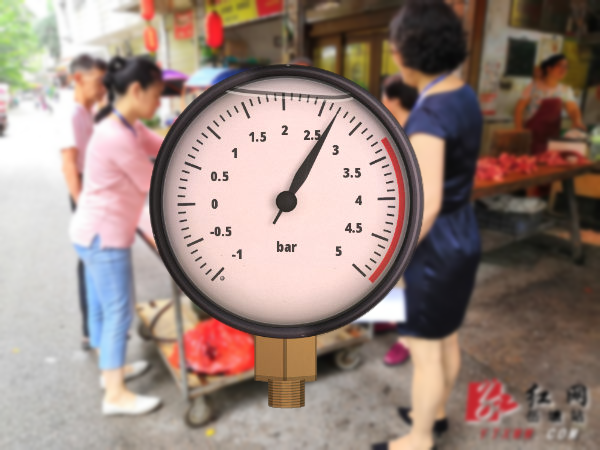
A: 2.7 bar
